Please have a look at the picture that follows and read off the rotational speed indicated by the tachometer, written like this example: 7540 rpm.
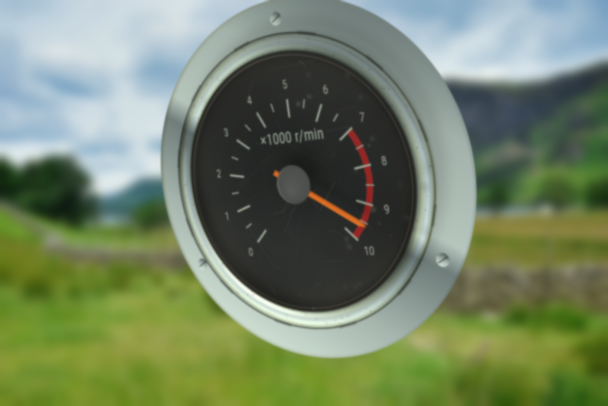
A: 9500 rpm
